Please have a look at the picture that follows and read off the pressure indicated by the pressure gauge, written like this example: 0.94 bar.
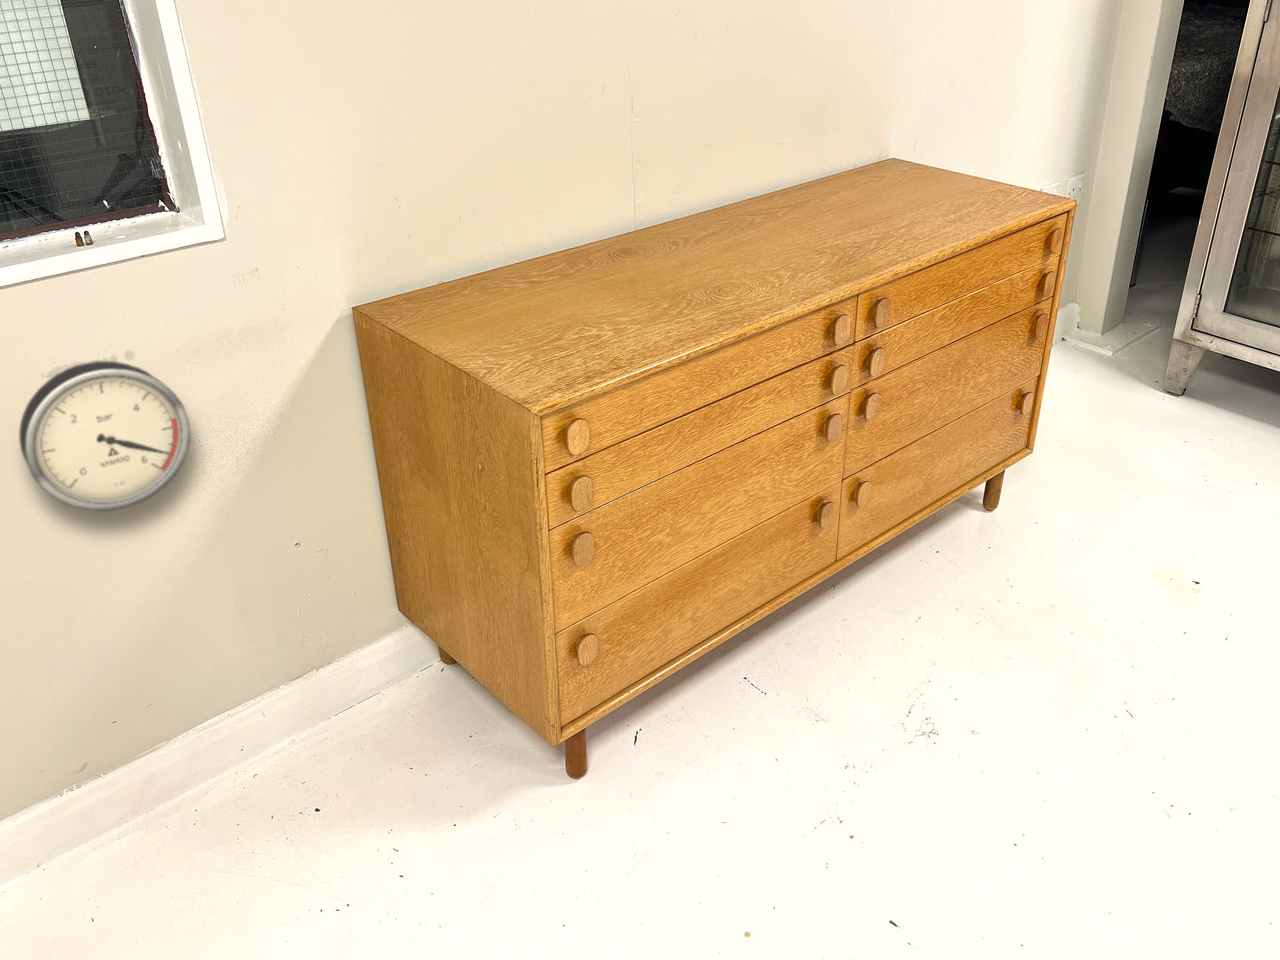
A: 5.6 bar
